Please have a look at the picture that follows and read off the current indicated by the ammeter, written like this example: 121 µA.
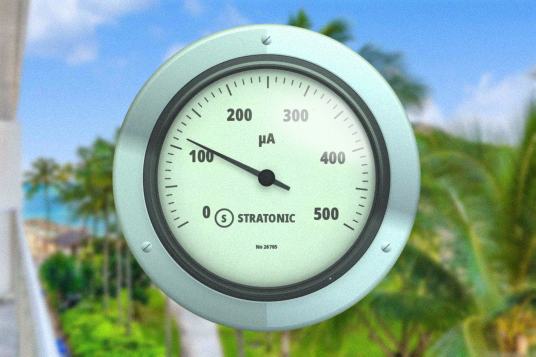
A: 115 µA
